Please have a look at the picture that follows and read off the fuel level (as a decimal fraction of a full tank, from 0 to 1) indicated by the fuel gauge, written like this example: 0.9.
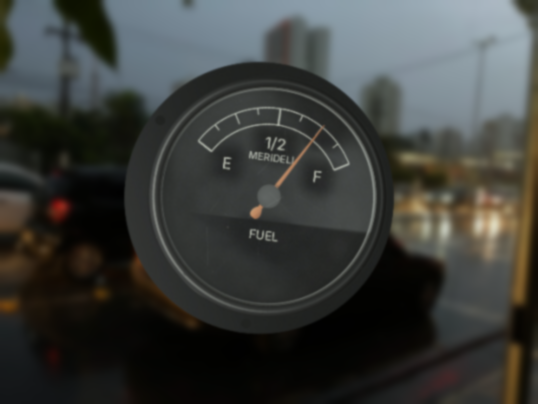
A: 0.75
